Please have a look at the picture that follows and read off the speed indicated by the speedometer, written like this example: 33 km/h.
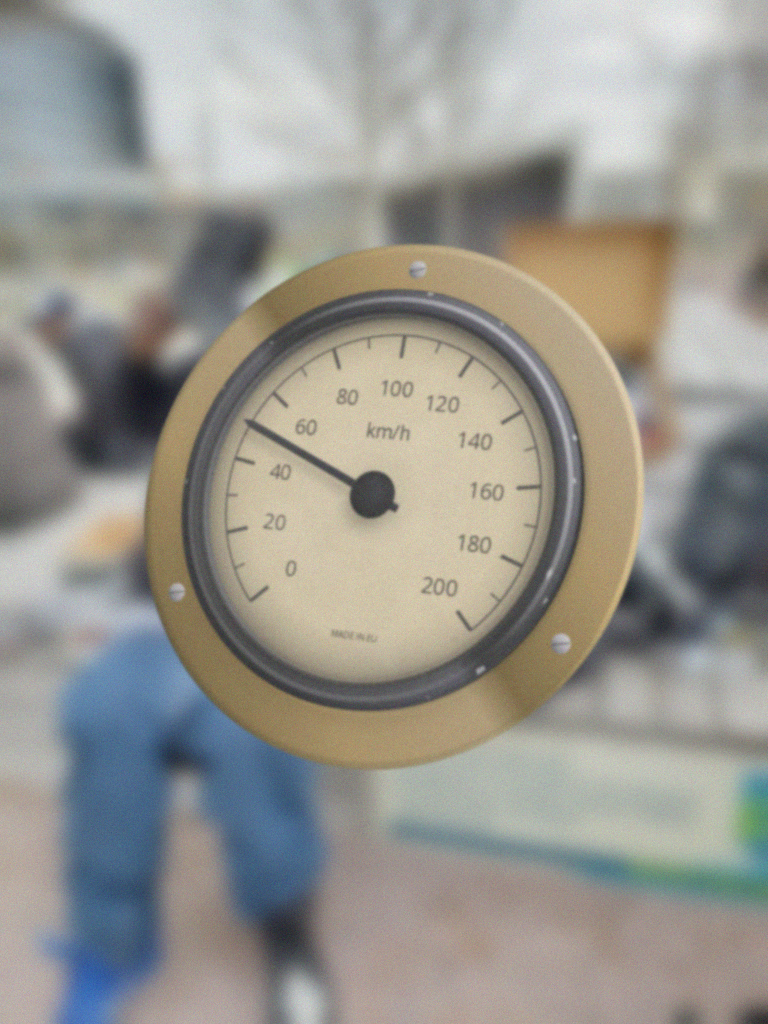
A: 50 km/h
